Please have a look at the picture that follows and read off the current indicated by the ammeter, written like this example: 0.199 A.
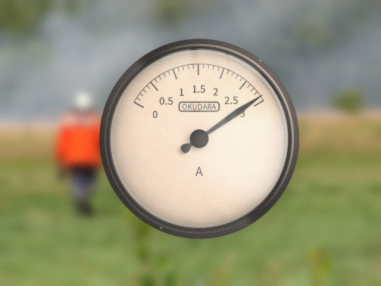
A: 2.9 A
